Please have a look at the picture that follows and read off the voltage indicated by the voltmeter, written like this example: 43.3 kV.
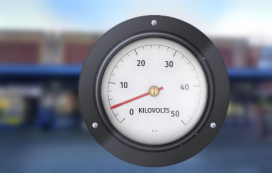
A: 4 kV
